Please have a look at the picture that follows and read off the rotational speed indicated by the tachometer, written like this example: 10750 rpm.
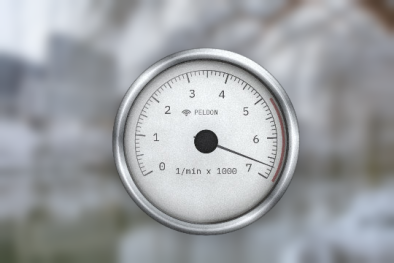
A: 6700 rpm
